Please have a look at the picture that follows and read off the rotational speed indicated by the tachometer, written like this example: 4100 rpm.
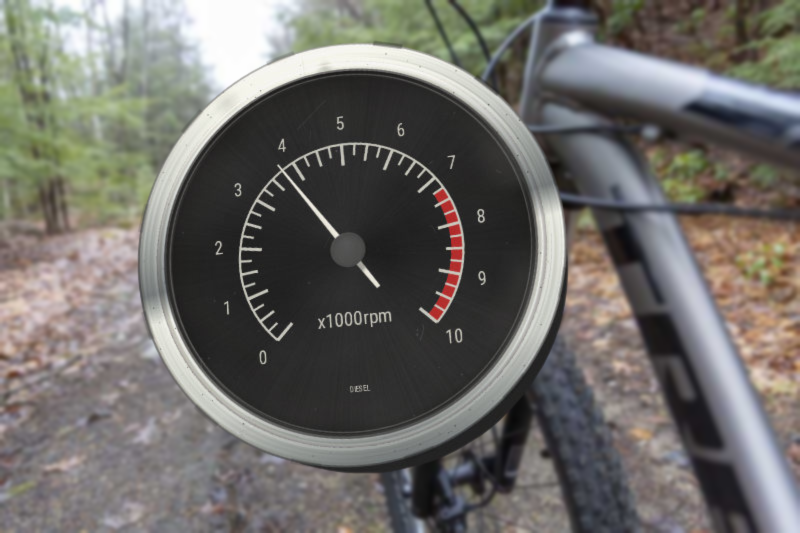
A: 3750 rpm
